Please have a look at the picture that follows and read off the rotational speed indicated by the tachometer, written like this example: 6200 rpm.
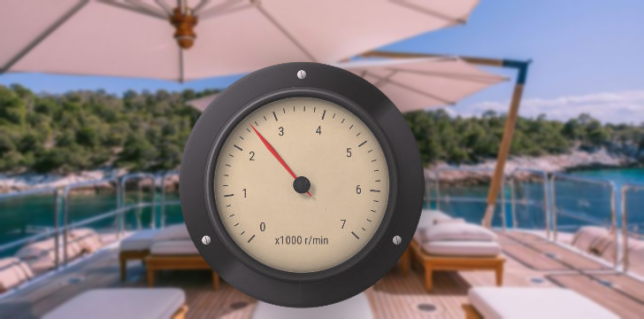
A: 2500 rpm
